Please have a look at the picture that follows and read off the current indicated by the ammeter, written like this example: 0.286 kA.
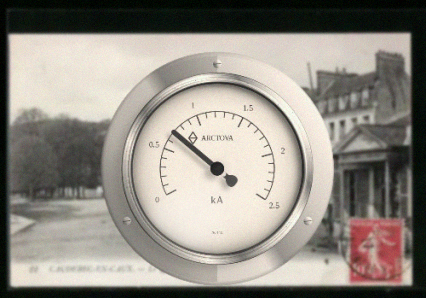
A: 0.7 kA
